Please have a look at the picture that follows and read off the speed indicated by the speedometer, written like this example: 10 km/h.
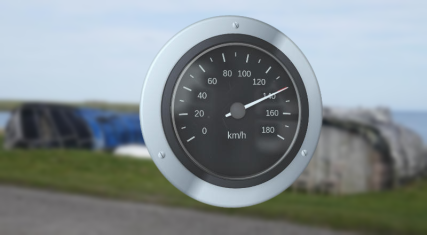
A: 140 km/h
